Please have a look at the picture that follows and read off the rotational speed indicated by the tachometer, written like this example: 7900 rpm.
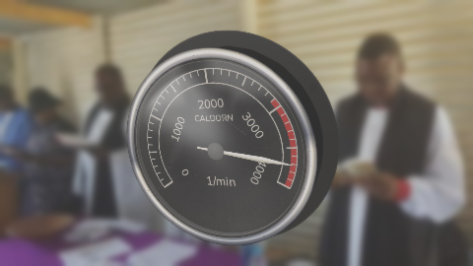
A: 3700 rpm
